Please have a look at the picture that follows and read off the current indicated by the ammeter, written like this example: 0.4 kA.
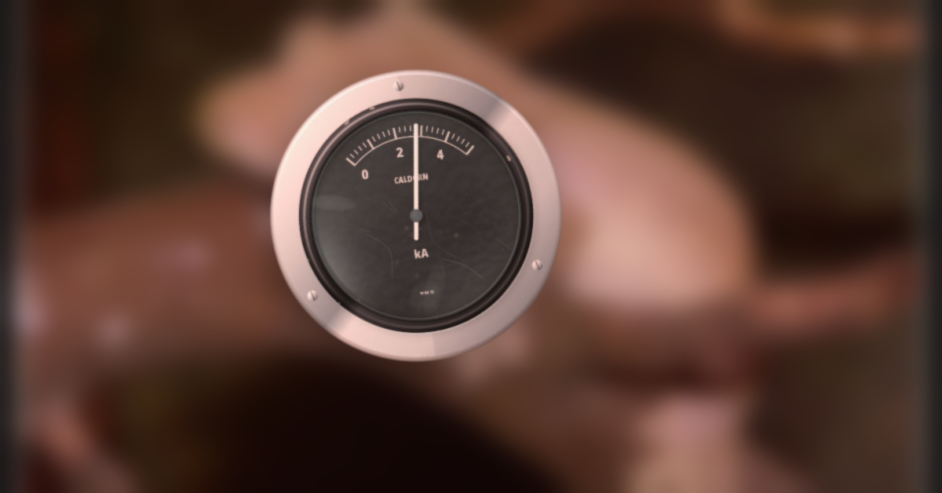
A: 2.8 kA
